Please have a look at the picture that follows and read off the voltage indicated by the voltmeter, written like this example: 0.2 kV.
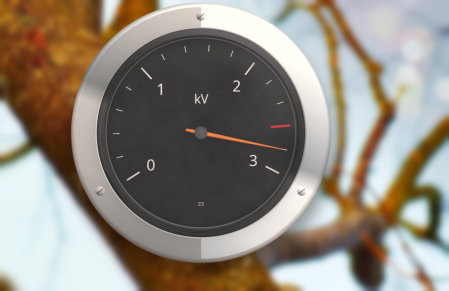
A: 2.8 kV
